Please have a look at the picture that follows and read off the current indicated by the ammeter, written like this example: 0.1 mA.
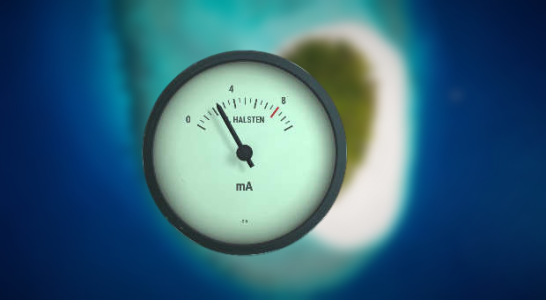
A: 2.5 mA
